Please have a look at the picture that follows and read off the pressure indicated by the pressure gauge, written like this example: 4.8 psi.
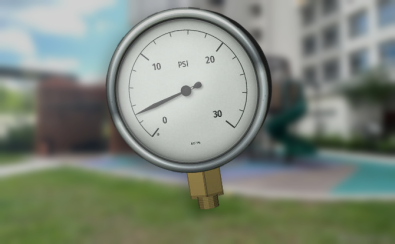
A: 3 psi
